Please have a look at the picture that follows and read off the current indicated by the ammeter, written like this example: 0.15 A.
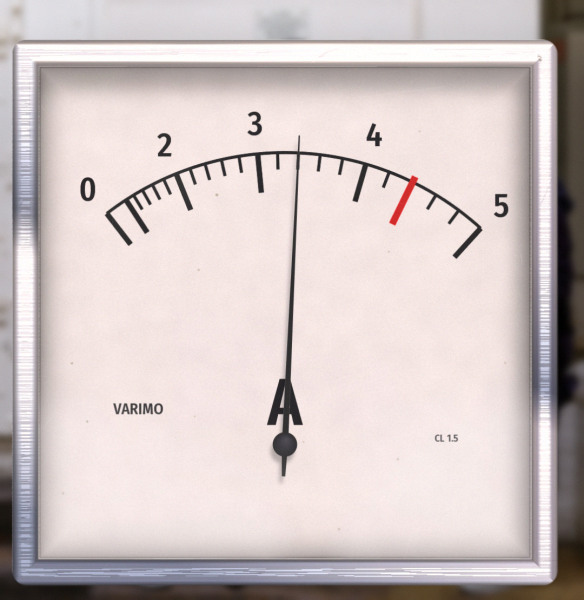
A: 3.4 A
